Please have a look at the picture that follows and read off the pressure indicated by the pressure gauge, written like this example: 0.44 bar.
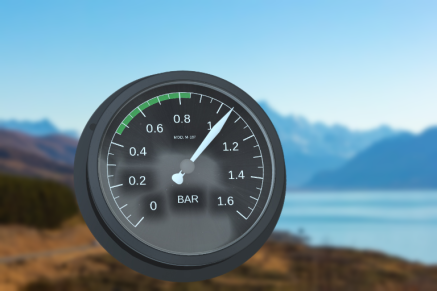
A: 1.05 bar
